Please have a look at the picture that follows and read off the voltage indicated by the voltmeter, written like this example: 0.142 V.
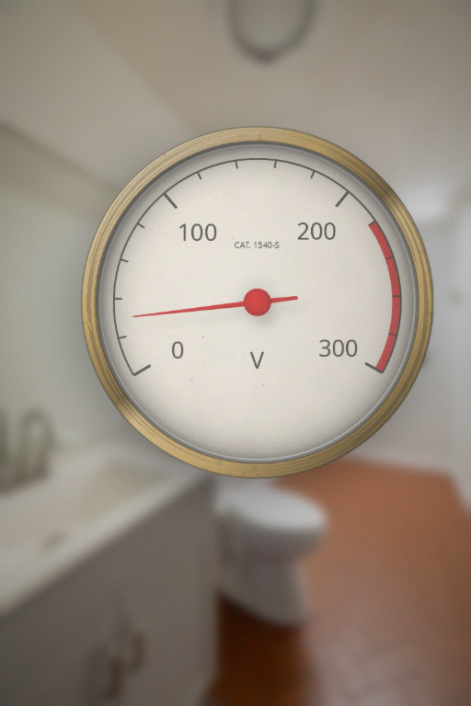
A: 30 V
